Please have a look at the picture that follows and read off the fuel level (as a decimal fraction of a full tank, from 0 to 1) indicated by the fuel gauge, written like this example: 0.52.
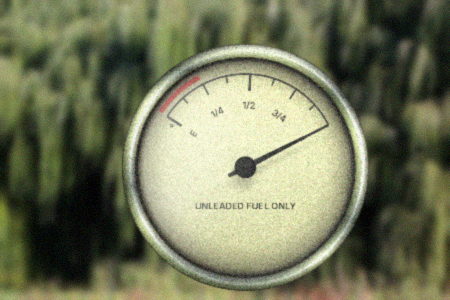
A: 1
